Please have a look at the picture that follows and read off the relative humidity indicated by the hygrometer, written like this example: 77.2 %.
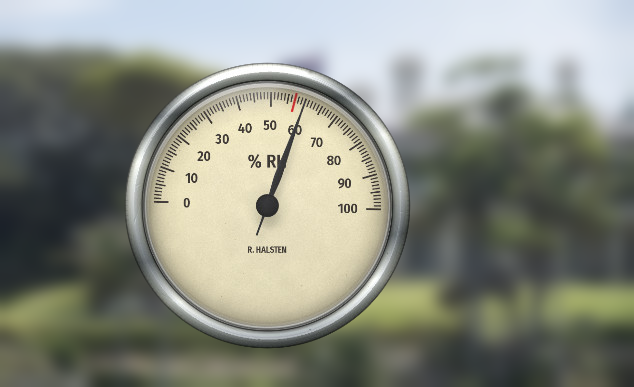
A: 60 %
